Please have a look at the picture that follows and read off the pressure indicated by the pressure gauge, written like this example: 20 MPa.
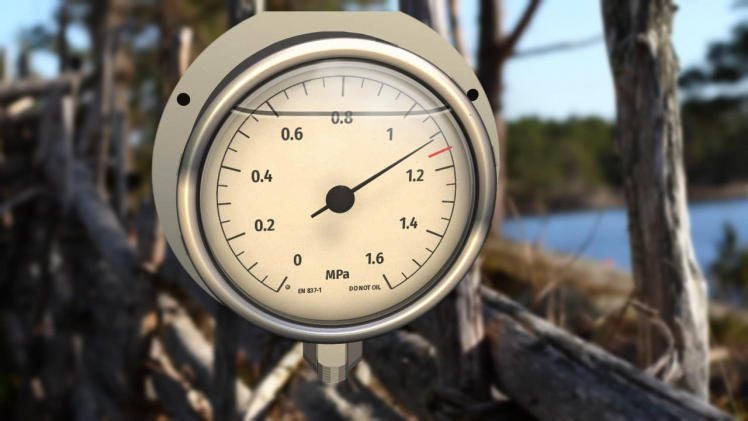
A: 1.1 MPa
